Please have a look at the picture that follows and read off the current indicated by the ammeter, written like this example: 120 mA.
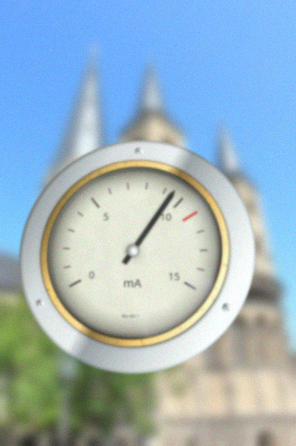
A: 9.5 mA
